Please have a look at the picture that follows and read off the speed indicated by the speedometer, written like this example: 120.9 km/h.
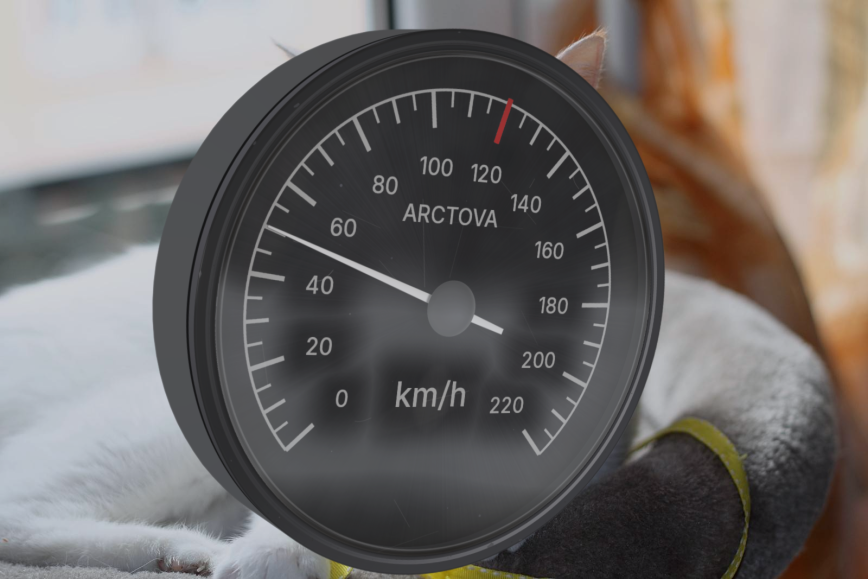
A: 50 km/h
